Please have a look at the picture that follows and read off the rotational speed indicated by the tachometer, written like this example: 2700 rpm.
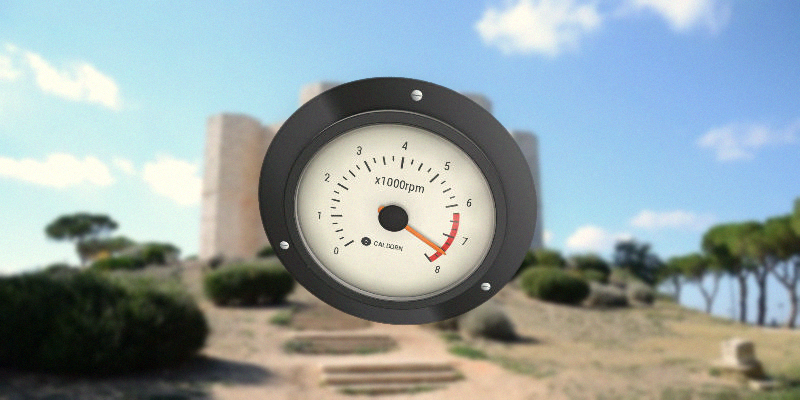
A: 7500 rpm
